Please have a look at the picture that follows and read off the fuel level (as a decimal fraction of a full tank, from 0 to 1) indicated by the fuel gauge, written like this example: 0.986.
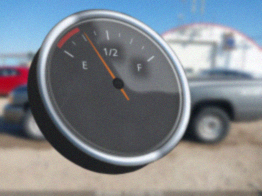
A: 0.25
